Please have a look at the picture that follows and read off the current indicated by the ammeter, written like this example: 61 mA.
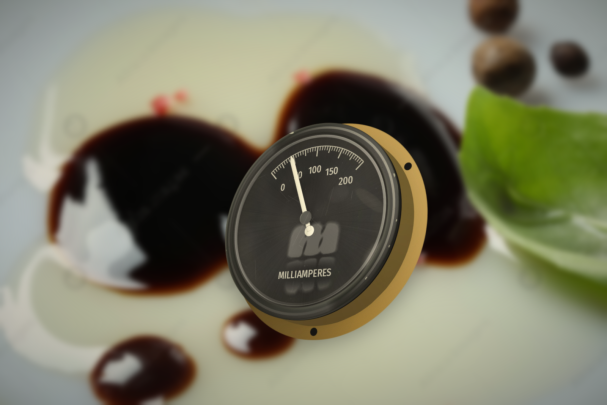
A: 50 mA
